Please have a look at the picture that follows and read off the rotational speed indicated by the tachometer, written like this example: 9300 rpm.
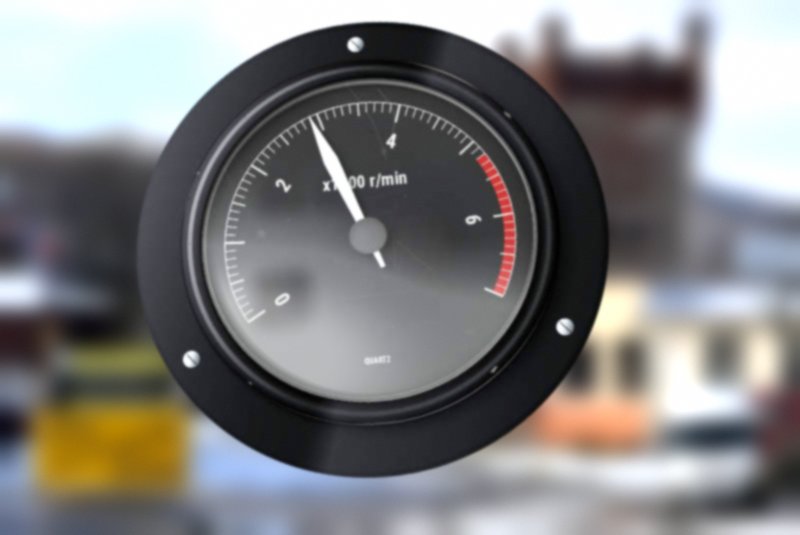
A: 2900 rpm
